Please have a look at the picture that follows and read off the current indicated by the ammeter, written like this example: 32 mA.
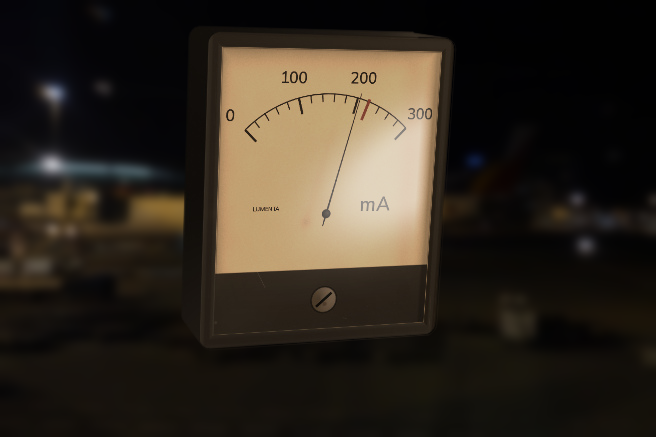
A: 200 mA
